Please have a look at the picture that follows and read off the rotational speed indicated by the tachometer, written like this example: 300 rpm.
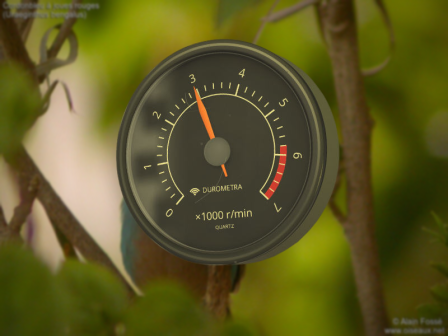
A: 3000 rpm
